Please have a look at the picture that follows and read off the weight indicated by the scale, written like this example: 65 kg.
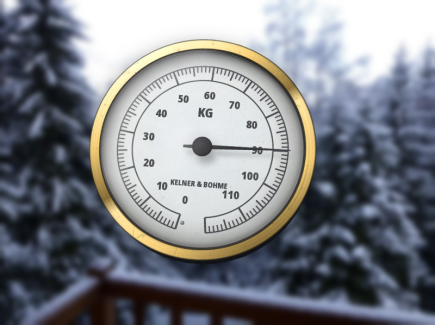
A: 90 kg
